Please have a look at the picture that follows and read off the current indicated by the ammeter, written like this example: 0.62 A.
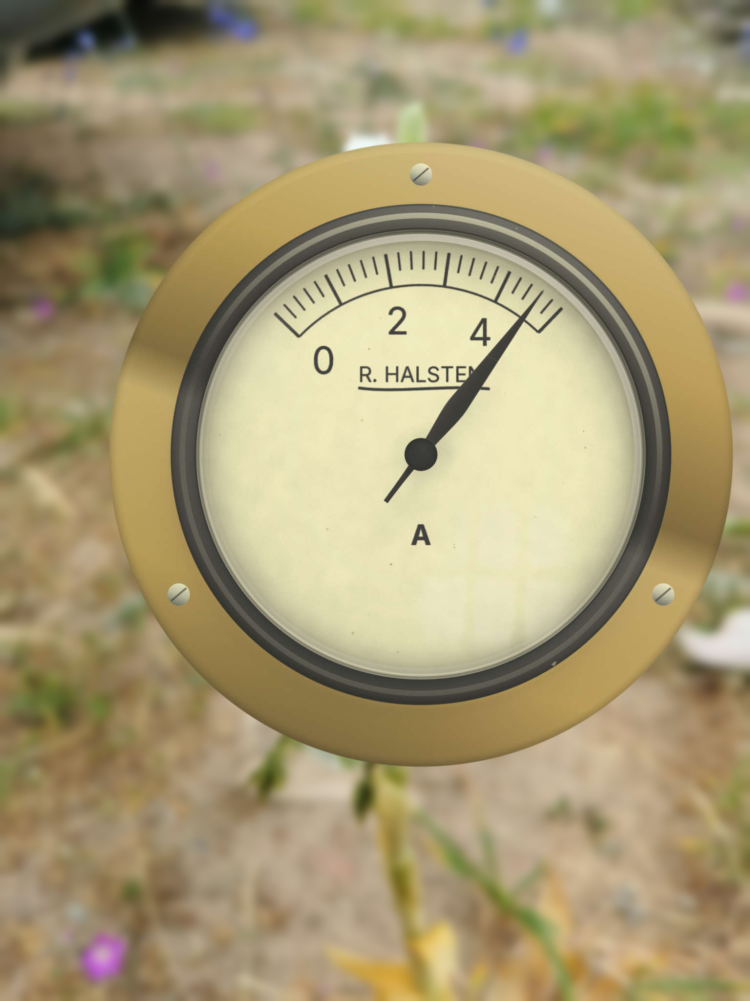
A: 4.6 A
